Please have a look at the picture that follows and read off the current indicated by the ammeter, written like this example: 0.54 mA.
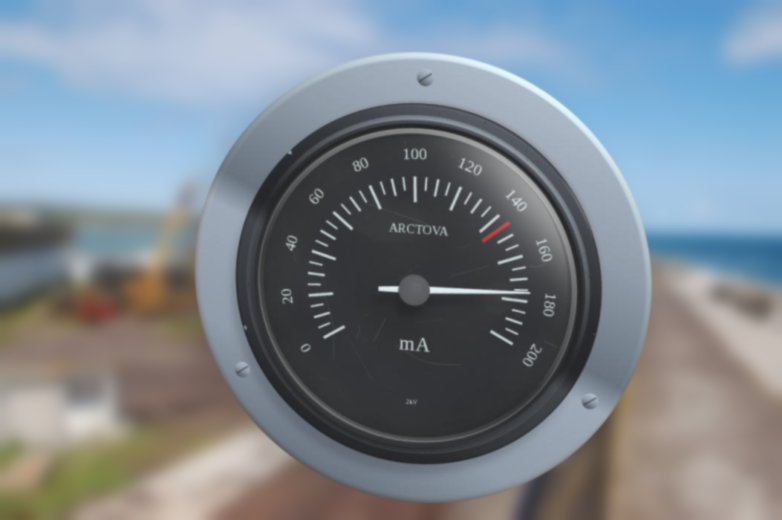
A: 175 mA
